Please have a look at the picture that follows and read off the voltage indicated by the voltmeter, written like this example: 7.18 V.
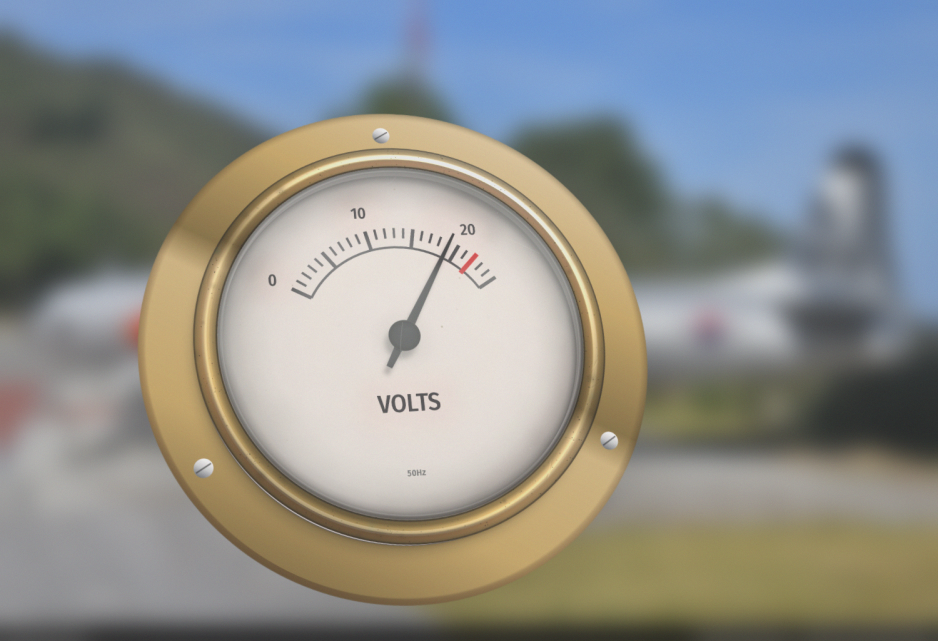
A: 19 V
